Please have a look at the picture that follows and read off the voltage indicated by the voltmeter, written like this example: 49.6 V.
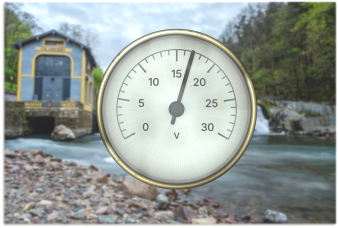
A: 17 V
